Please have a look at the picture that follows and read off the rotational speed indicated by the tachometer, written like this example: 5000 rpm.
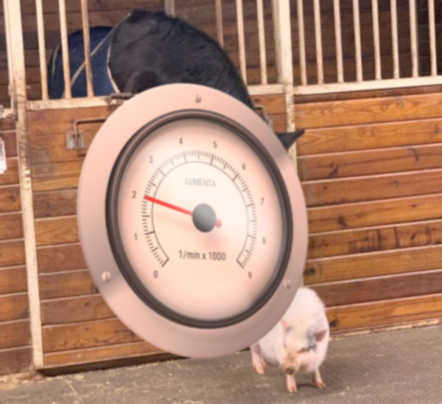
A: 2000 rpm
